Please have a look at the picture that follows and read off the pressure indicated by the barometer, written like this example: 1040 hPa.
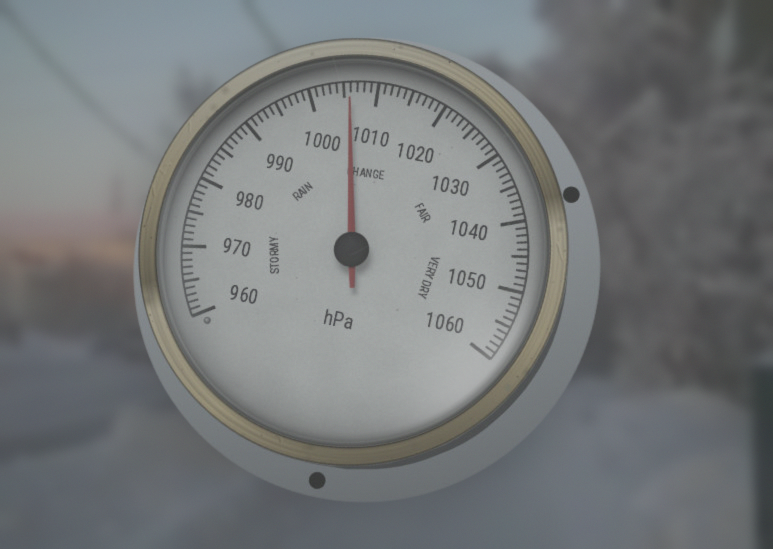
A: 1006 hPa
